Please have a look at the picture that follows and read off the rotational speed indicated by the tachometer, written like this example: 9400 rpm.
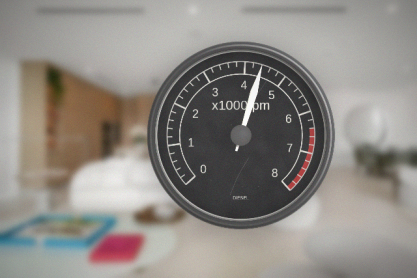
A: 4400 rpm
